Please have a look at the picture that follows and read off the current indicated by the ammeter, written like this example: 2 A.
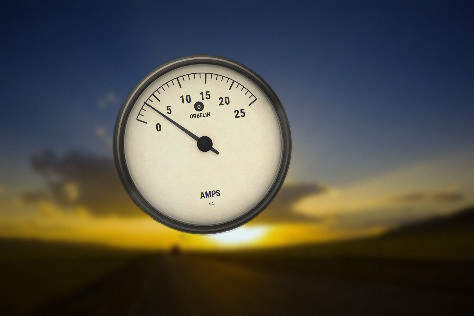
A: 3 A
